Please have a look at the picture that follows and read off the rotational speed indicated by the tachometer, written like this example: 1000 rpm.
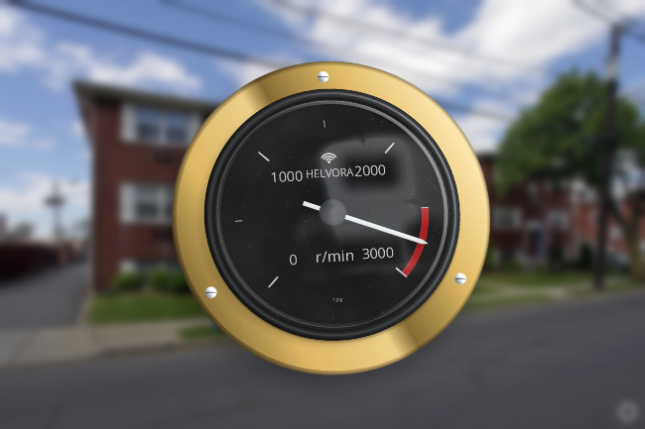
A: 2750 rpm
